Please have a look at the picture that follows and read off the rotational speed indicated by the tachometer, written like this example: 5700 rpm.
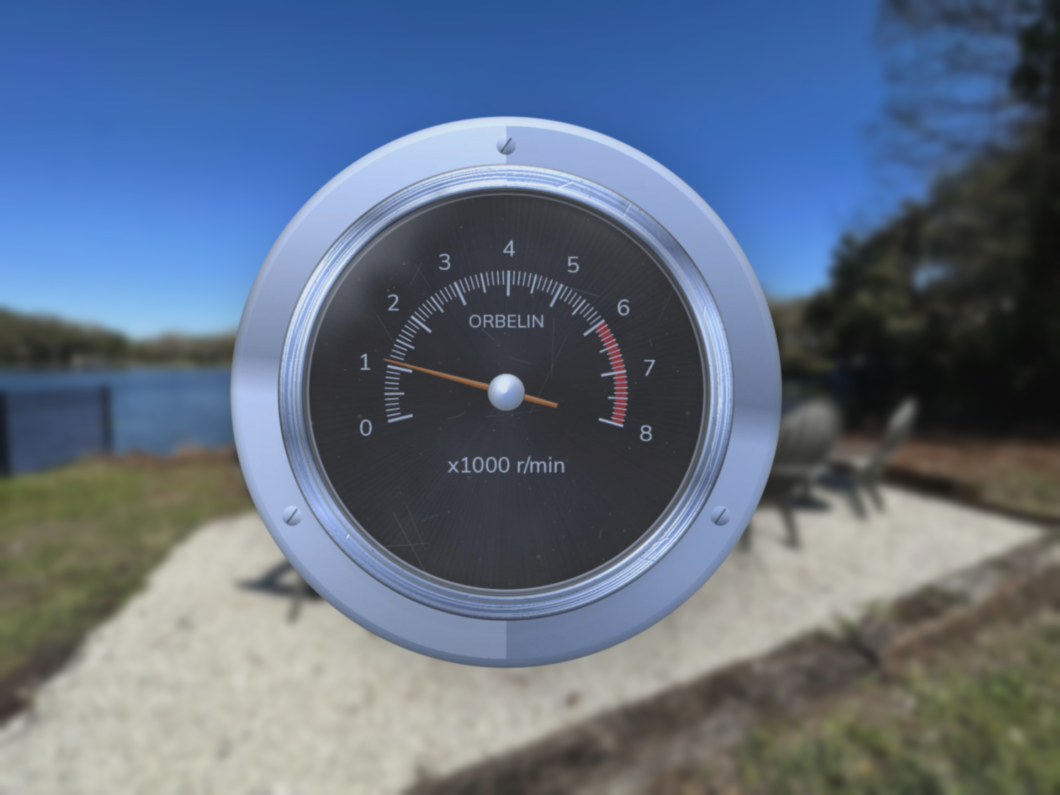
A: 1100 rpm
